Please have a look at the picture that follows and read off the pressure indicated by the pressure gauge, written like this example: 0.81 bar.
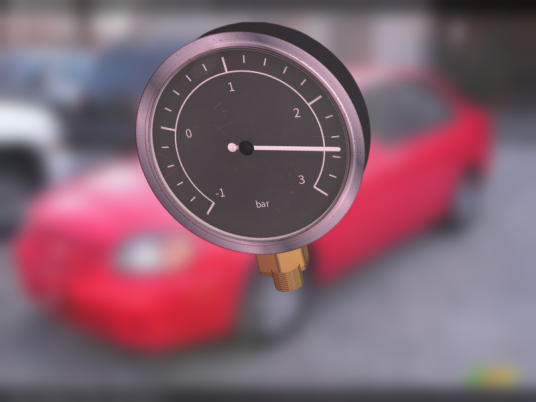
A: 2.5 bar
